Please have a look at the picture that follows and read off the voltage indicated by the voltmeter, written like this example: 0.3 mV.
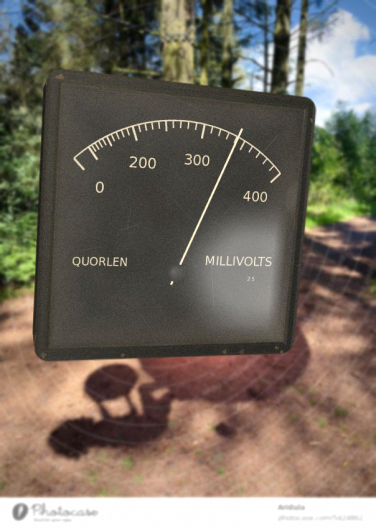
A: 340 mV
